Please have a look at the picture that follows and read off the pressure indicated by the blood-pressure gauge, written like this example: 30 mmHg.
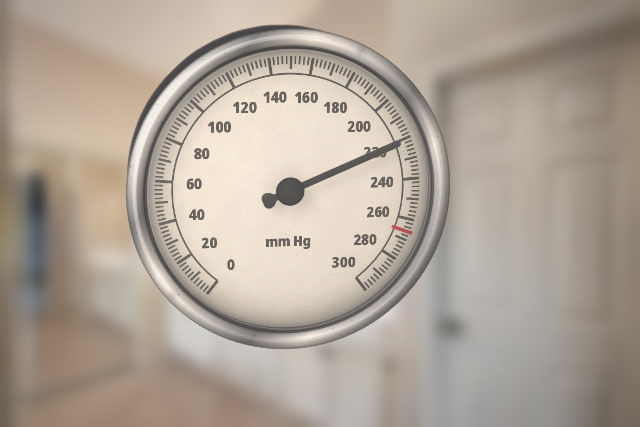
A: 220 mmHg
